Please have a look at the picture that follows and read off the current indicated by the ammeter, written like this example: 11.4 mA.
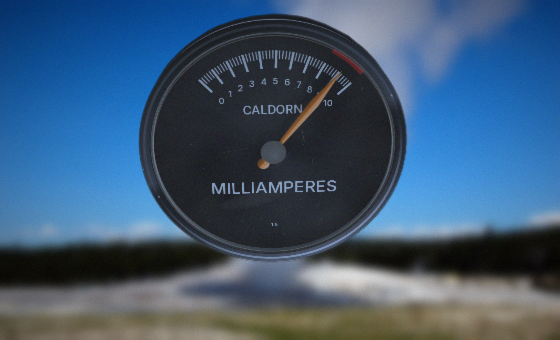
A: 9 mA
